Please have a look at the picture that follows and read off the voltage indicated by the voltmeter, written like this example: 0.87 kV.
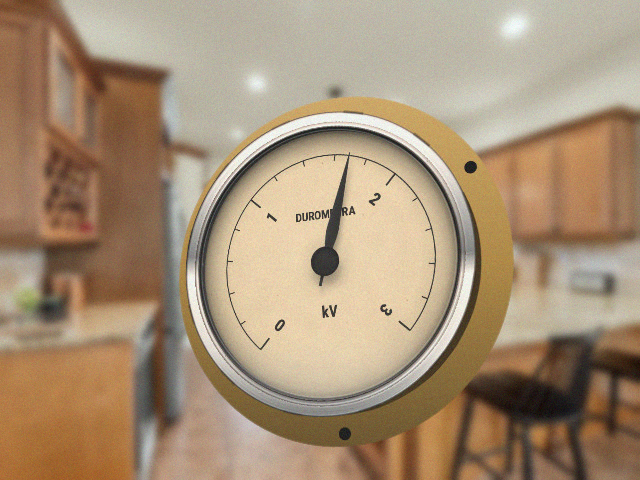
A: 1.7 kV
